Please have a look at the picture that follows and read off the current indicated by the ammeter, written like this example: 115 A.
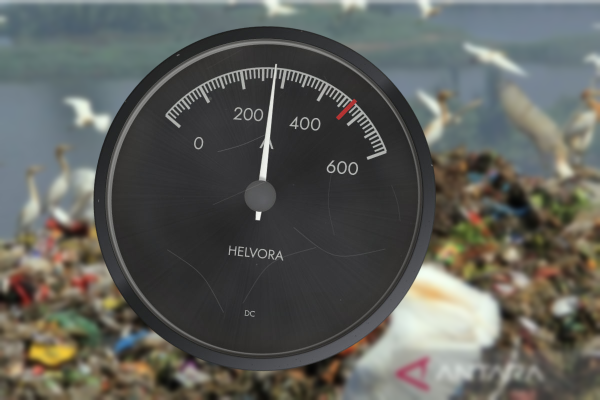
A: 280 A
